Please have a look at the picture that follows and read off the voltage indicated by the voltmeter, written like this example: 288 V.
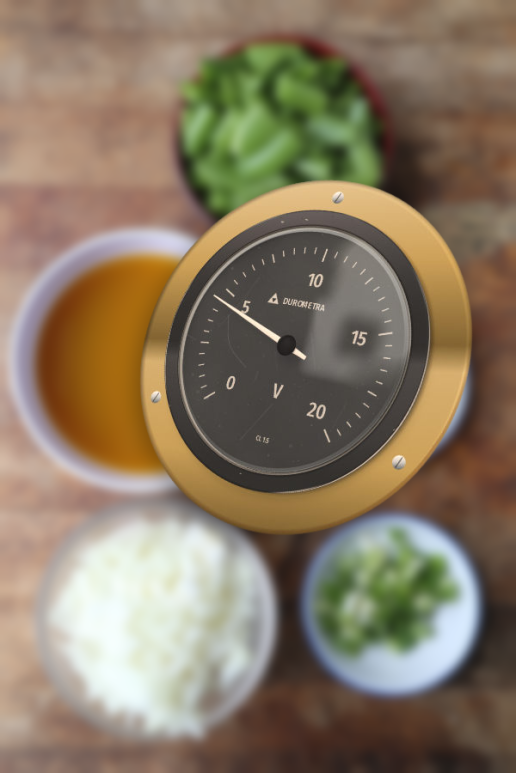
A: 4.5 V
